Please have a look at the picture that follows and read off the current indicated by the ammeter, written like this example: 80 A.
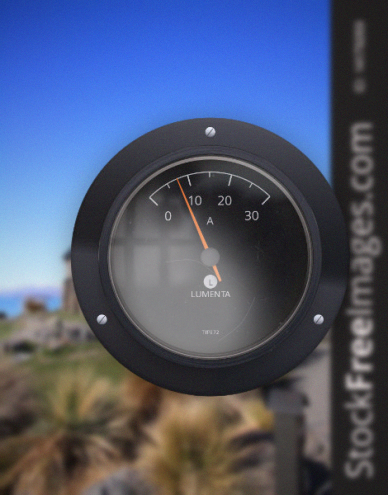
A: 7.5 A
